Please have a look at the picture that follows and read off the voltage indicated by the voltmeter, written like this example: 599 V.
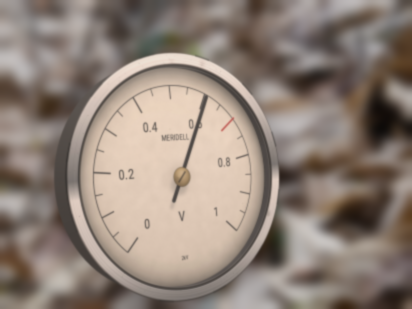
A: 0.6 V
